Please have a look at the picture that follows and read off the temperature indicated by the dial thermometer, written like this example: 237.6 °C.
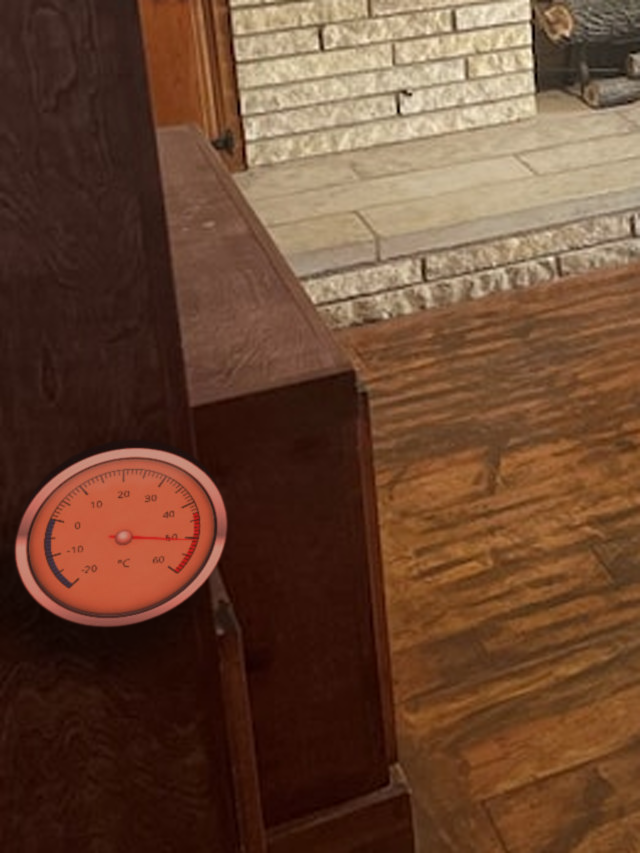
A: 50 °C
